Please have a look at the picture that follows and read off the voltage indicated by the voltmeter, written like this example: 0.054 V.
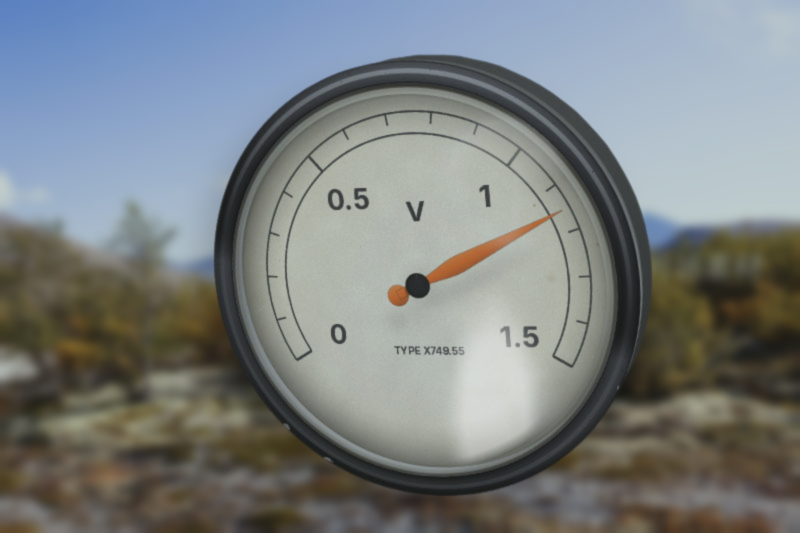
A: 1.15 V
